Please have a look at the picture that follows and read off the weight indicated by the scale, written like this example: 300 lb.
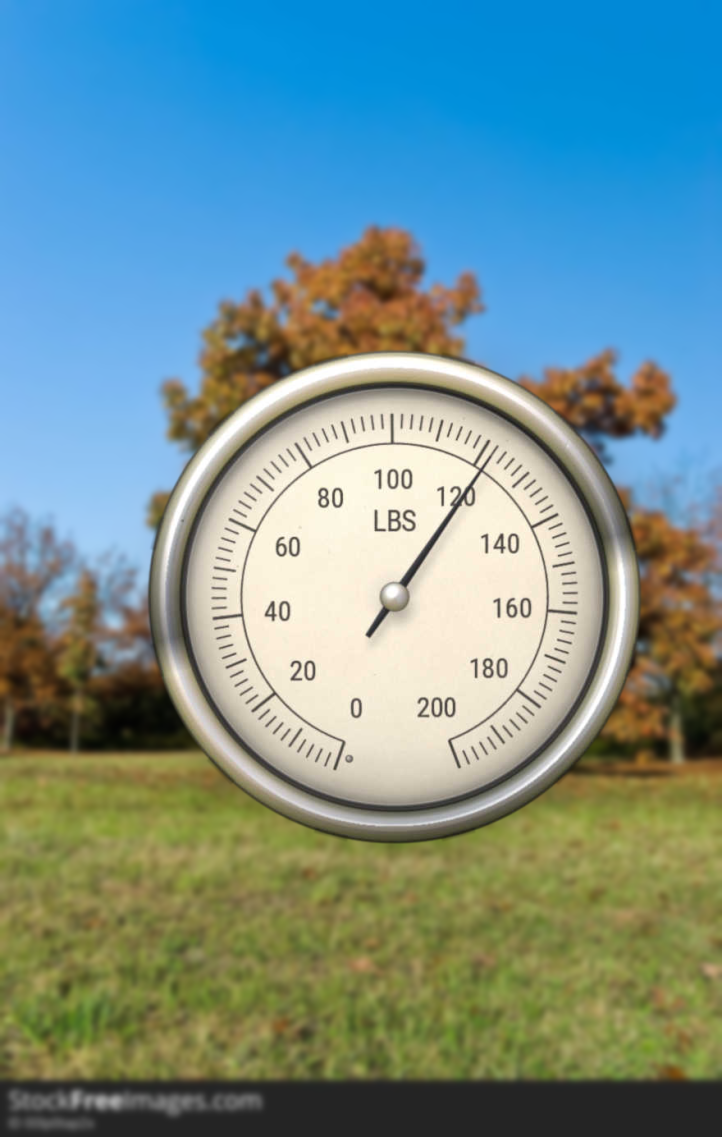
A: 122 lb
